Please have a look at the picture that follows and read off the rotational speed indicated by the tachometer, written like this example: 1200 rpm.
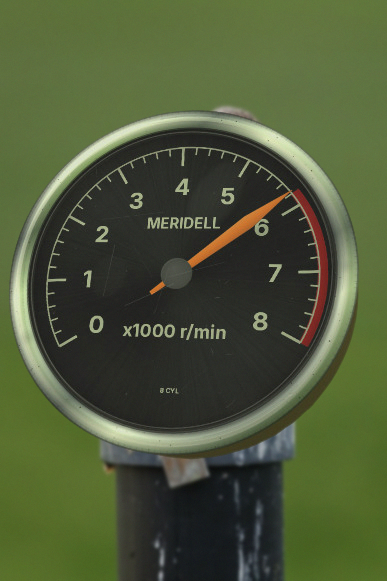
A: 5800 rpm
